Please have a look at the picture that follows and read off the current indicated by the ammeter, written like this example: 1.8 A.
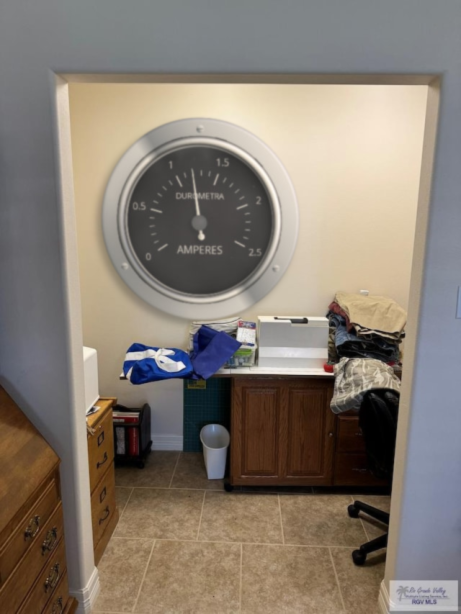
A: 1.2 A
